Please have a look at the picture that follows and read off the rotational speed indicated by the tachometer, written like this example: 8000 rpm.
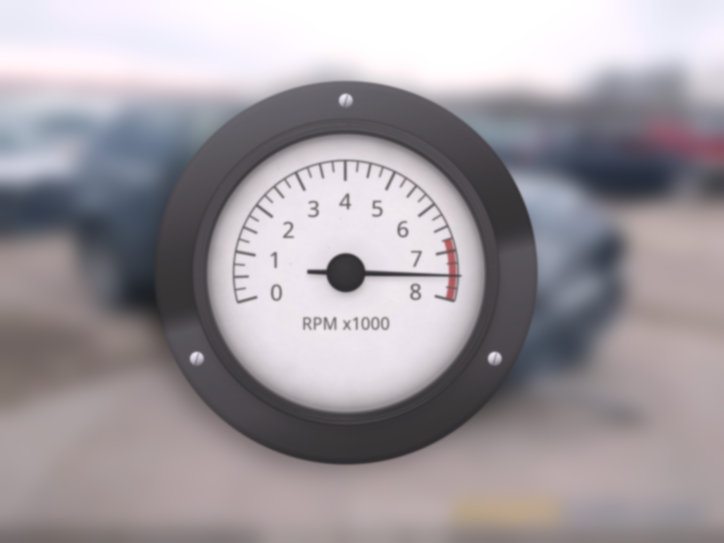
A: 7500 rpm
